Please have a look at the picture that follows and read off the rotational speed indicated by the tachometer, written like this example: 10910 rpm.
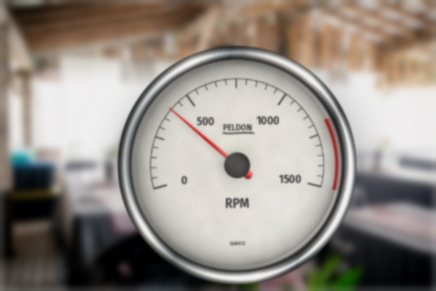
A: 400 rpm
